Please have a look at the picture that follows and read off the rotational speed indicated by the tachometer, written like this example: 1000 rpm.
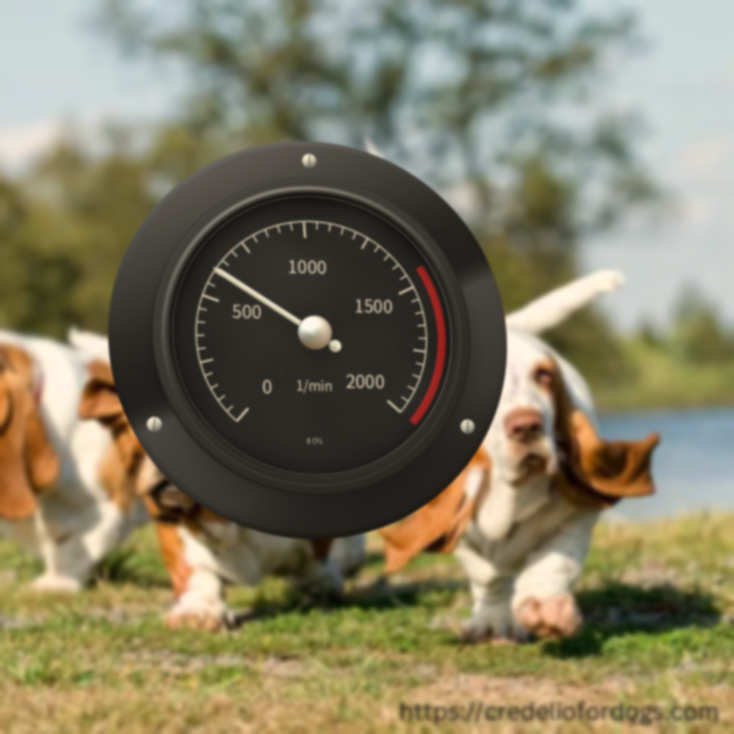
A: 600 rpm
